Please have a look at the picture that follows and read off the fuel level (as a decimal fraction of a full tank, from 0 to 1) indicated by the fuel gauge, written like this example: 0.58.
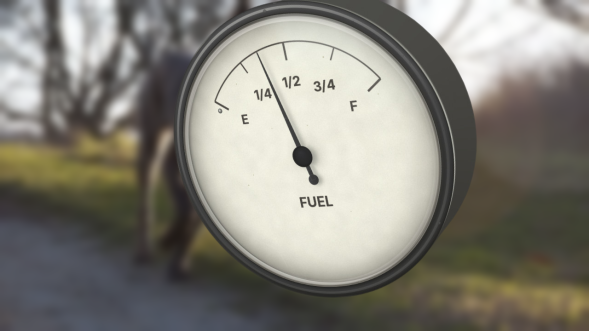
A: 0.375
